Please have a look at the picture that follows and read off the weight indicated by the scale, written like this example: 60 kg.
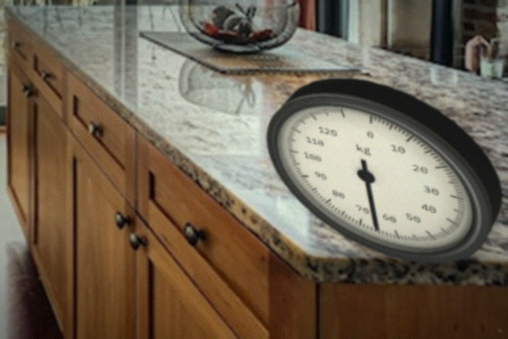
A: 65 kg
